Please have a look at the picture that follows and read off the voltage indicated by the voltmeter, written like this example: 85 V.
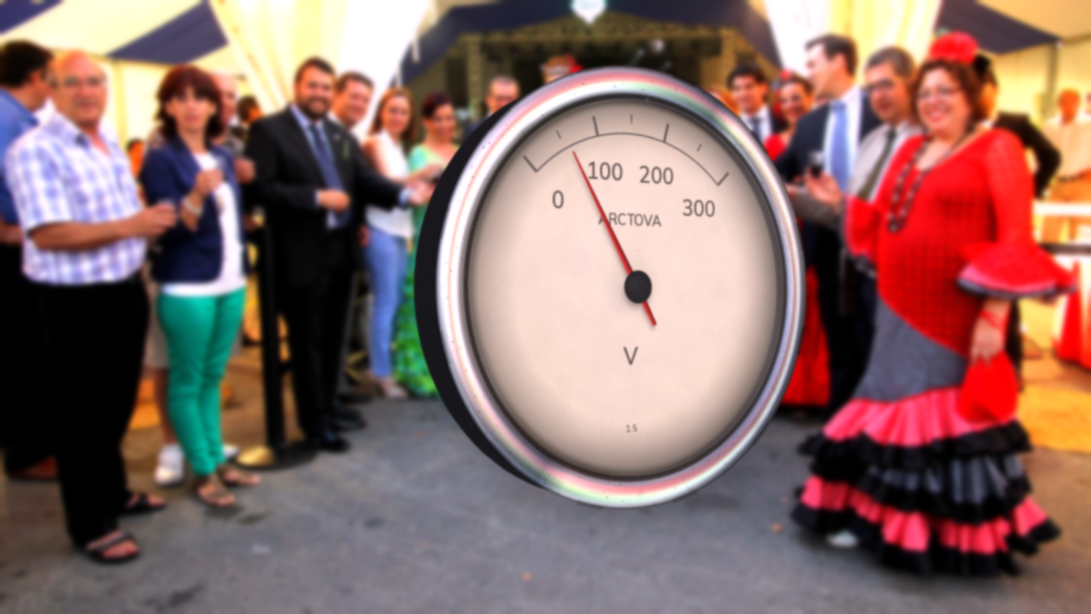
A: 50 V
